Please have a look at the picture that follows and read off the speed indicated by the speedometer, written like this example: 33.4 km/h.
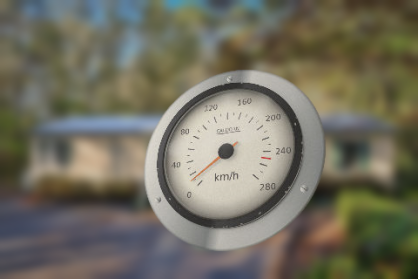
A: 10 km/h
